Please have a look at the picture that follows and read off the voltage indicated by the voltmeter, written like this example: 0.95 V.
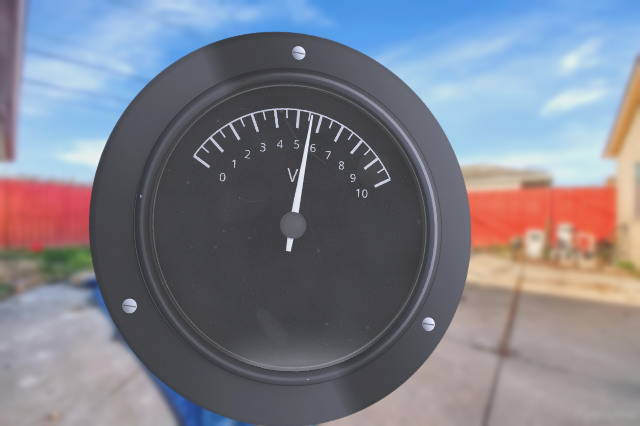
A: 5.5 V
